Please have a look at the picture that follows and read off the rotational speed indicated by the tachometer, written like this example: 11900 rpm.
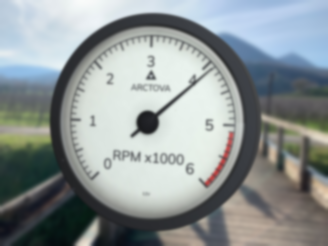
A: 4100 rpm
